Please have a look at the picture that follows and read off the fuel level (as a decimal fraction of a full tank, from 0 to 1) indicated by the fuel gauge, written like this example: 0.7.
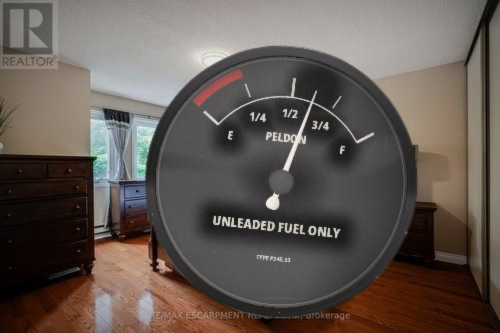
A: 0.625
